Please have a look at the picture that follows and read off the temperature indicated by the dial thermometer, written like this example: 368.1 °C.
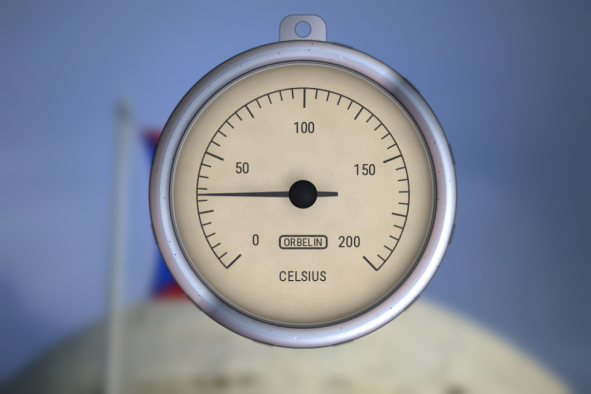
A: 32.5 °C
